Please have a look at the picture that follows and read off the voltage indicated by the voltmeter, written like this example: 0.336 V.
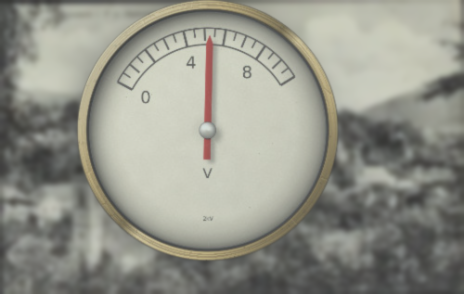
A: 5.25 V
